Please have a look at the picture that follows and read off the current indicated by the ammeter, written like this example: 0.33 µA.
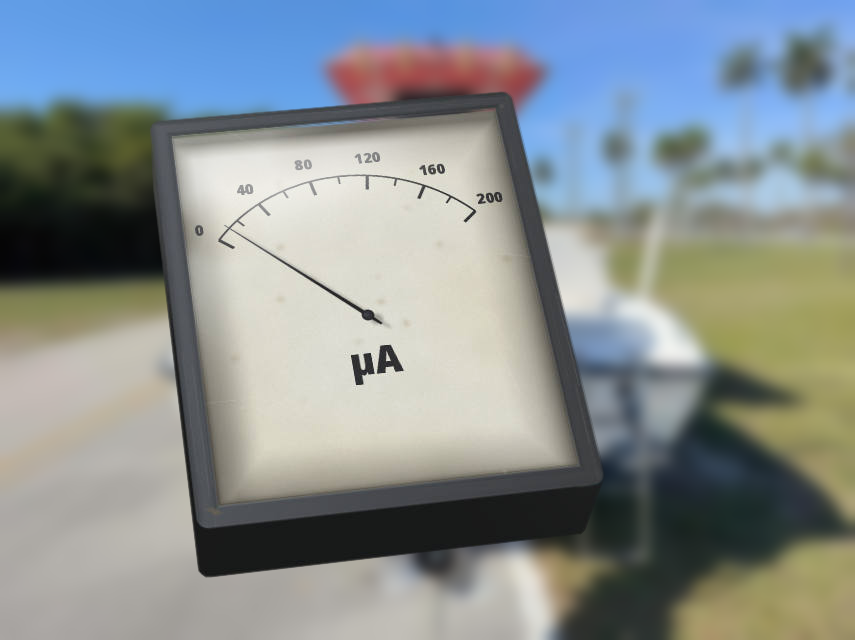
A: 10 µA
